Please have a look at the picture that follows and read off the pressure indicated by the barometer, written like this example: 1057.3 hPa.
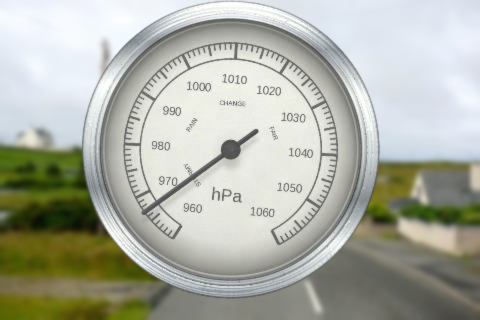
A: 967 hPa
